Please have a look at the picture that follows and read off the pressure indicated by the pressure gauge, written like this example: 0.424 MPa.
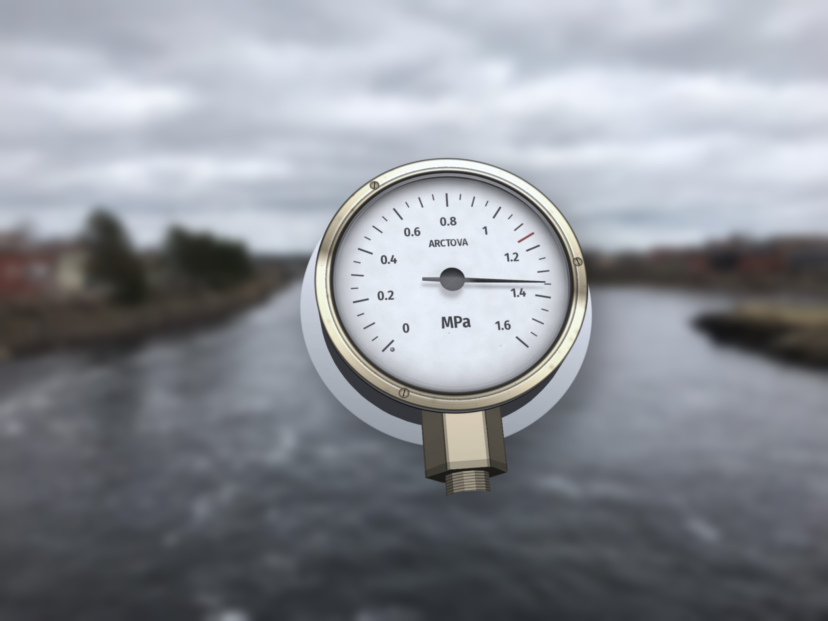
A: 1.35 MPa
